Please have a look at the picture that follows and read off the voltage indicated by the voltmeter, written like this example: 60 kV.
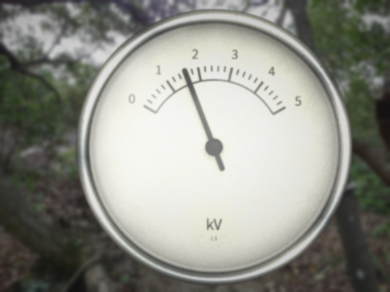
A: 1.6 kV
